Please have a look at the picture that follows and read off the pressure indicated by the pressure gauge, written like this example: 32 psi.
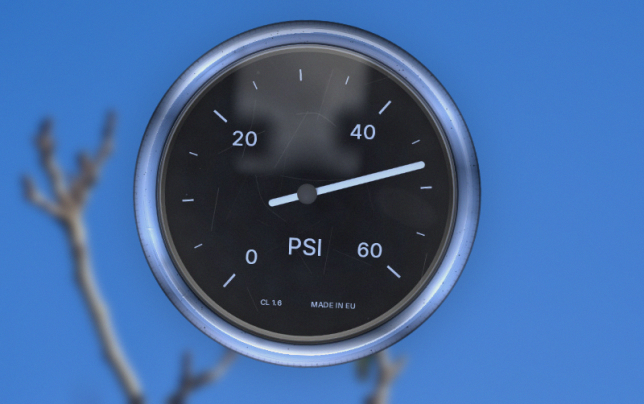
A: 47.5 psi
